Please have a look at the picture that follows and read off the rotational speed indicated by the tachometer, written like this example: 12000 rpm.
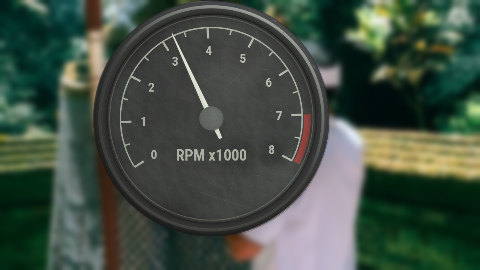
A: 3250 rpm
